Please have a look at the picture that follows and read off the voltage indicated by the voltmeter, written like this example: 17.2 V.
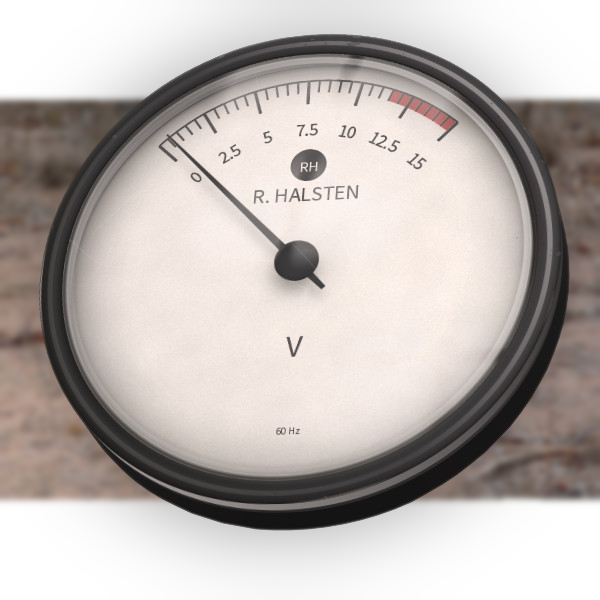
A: 0.5 V
